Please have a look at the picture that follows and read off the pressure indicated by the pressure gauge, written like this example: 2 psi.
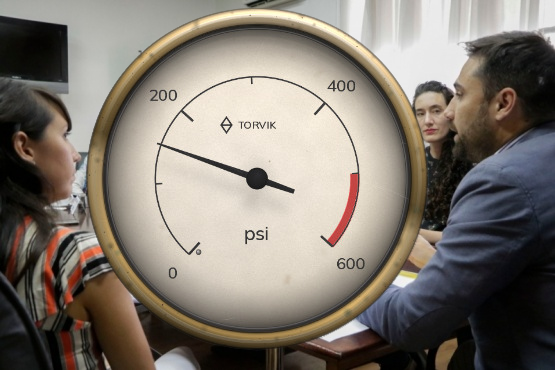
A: 150 psi
